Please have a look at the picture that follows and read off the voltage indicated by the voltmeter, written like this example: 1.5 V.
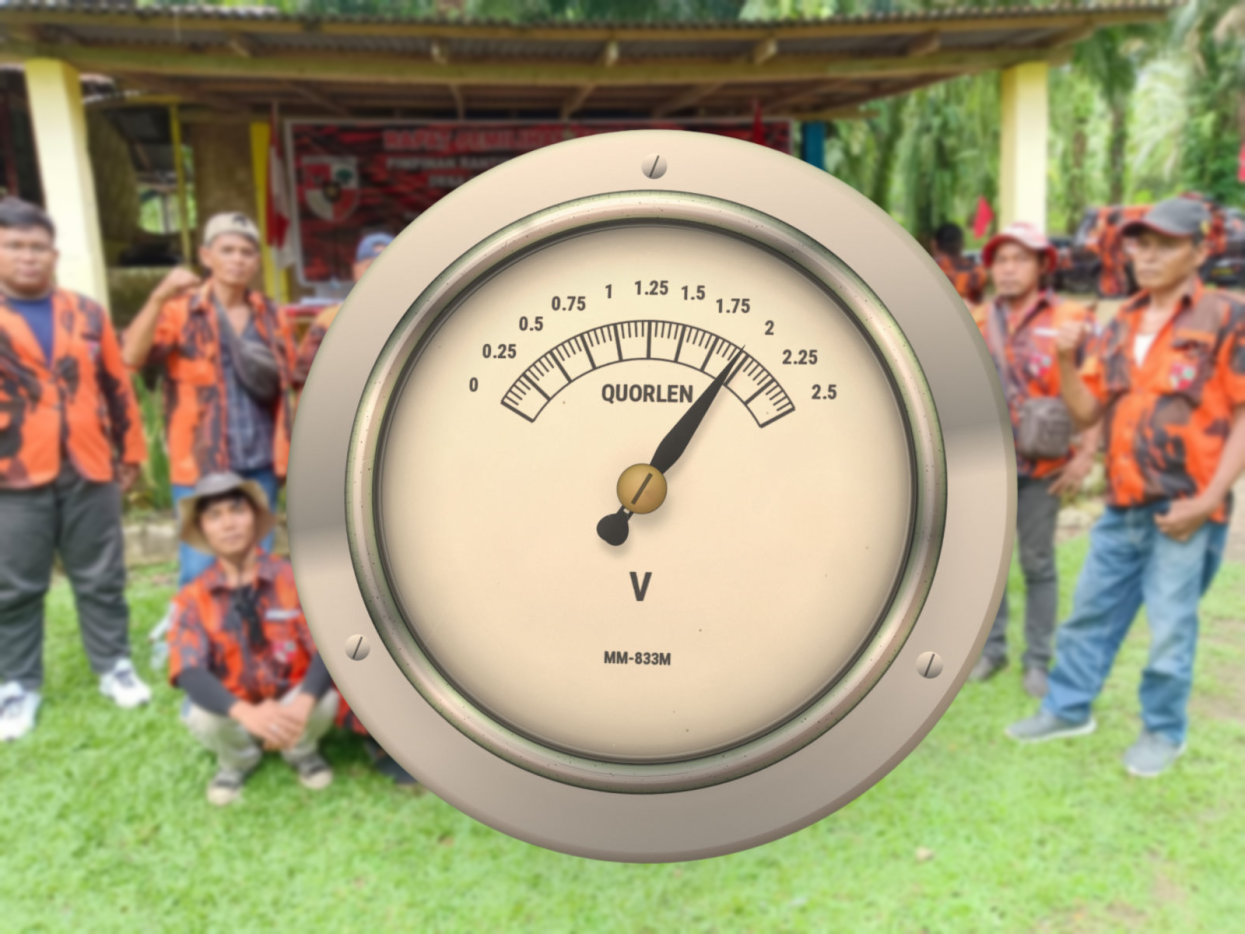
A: 1.95 V
